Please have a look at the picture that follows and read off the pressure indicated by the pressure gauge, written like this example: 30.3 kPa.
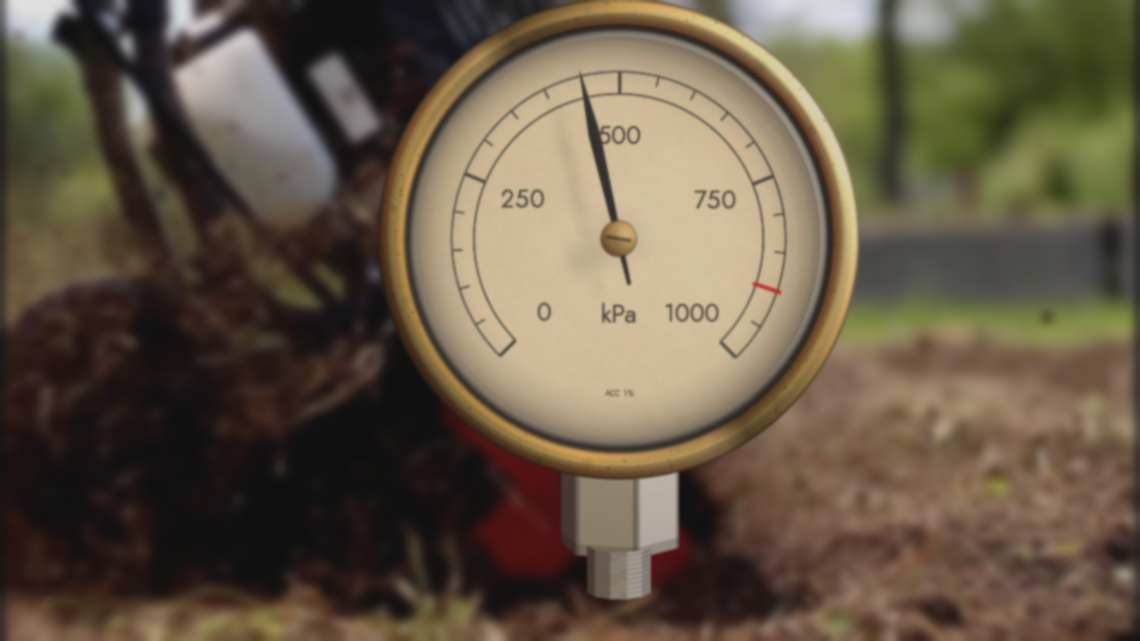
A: 450 kPa
